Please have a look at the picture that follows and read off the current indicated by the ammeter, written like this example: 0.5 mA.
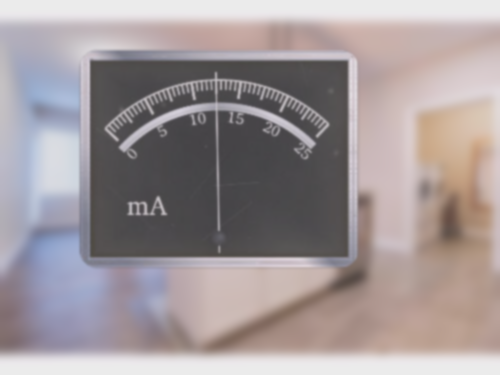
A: 12.5 mA
